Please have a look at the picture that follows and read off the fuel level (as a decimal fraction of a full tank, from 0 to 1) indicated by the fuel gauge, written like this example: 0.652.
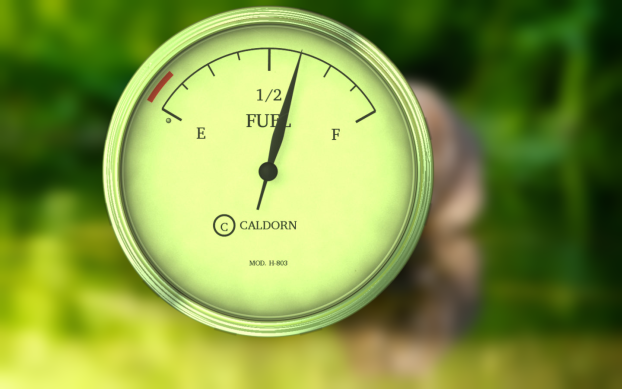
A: 0.625
